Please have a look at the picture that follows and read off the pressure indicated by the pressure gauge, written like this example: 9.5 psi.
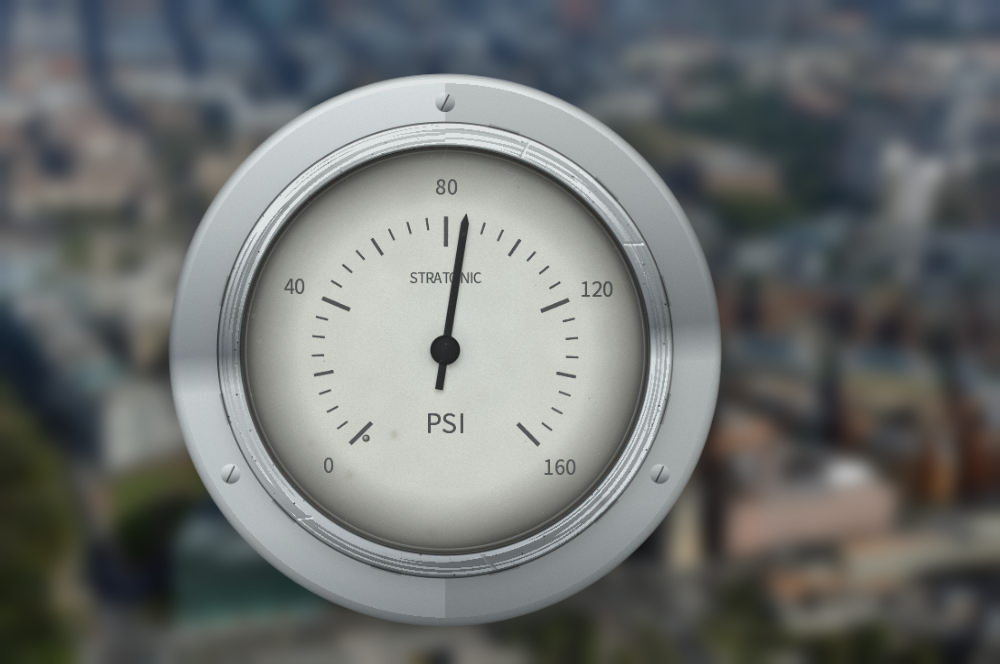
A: 85 psi
